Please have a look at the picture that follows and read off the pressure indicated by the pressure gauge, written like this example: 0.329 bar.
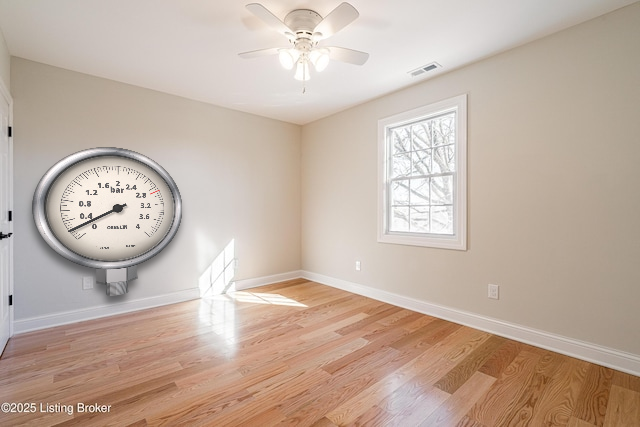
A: 0.2 bar
